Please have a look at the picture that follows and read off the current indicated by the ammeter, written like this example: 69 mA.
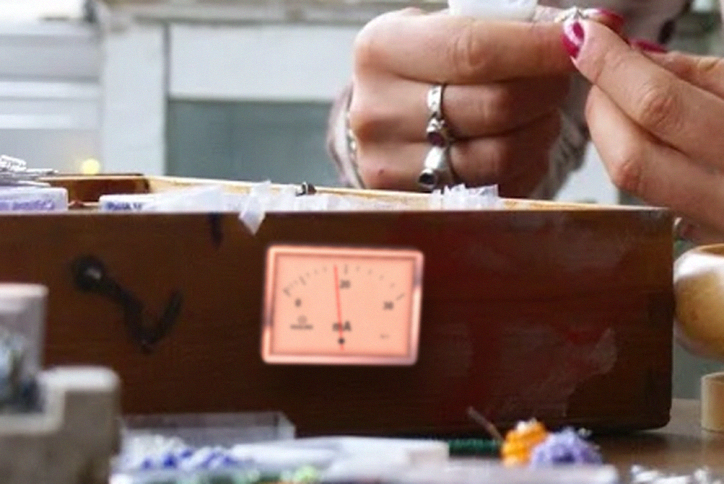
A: 18 mA
